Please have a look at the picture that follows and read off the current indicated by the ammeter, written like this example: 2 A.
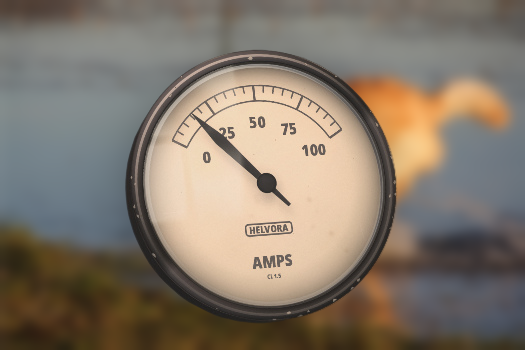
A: 15 A
